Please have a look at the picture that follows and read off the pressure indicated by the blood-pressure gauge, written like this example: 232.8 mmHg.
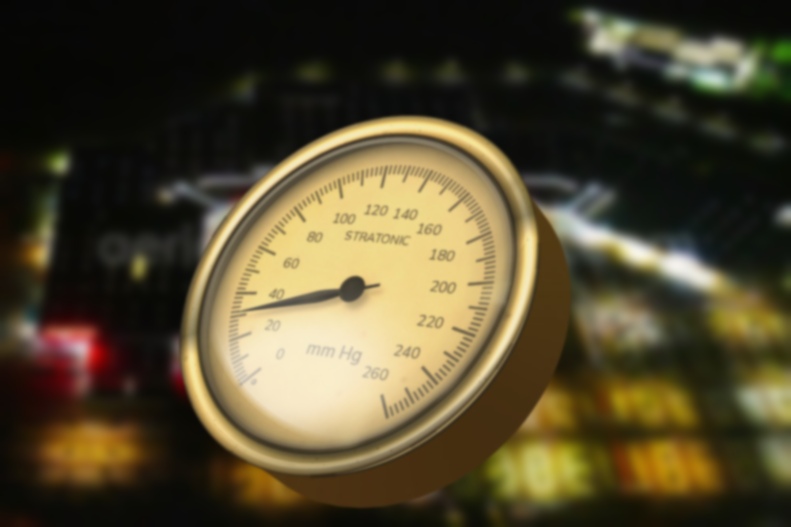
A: 30 mmHg
